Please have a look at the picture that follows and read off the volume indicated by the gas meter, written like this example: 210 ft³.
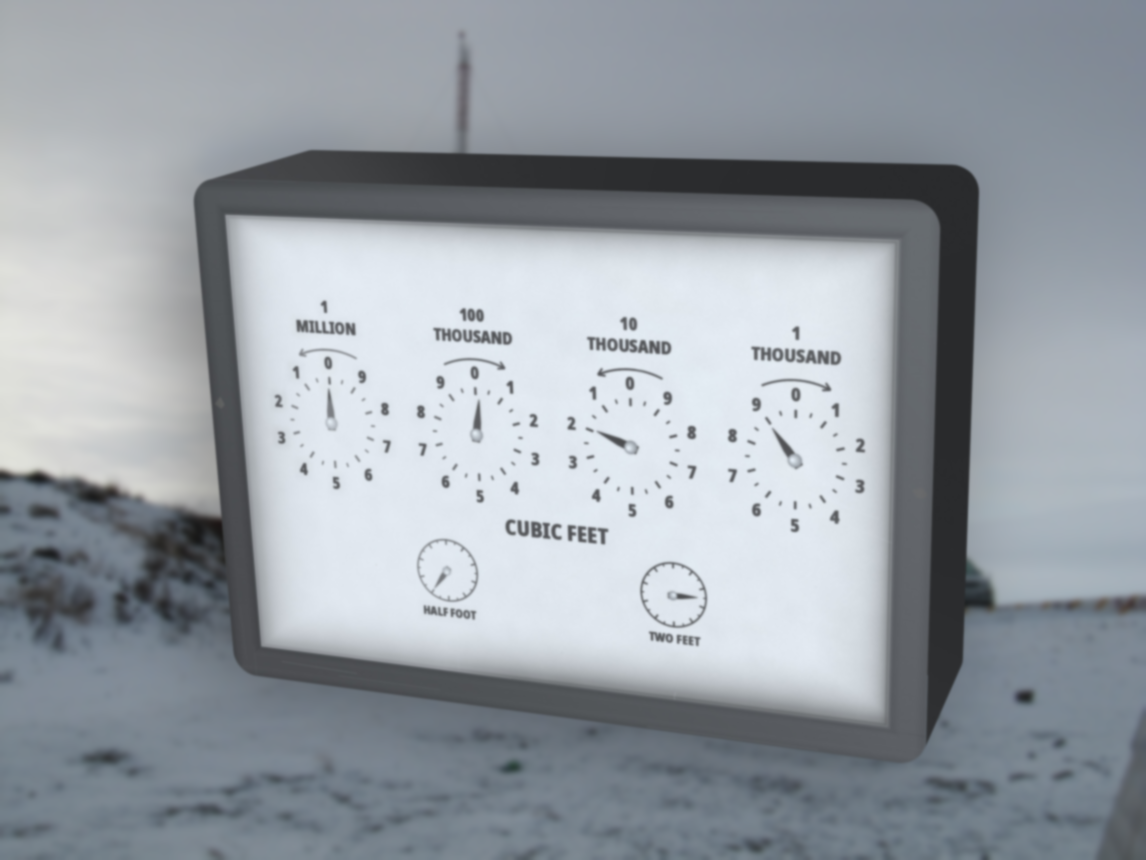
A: 1900 ft³
